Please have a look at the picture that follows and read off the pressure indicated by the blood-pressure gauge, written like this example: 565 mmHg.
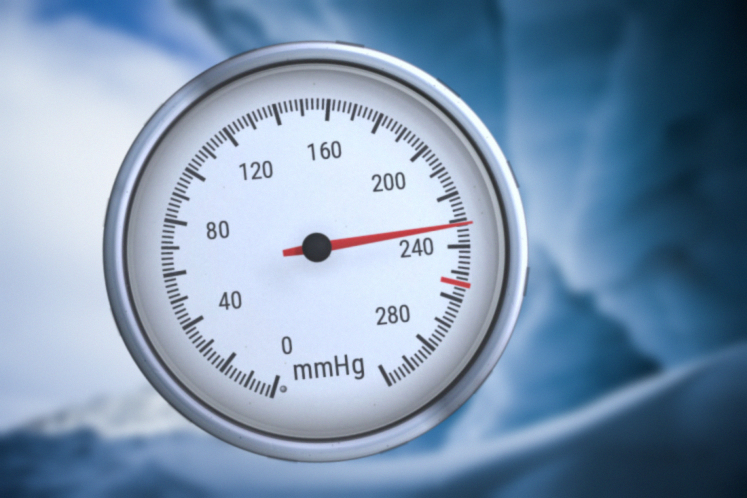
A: 232 mmHg
